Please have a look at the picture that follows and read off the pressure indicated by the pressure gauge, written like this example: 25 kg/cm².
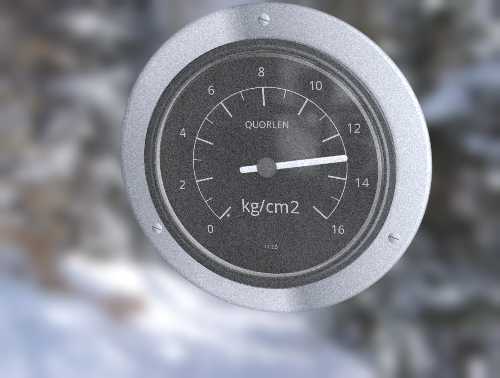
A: 13 kg/cm²
